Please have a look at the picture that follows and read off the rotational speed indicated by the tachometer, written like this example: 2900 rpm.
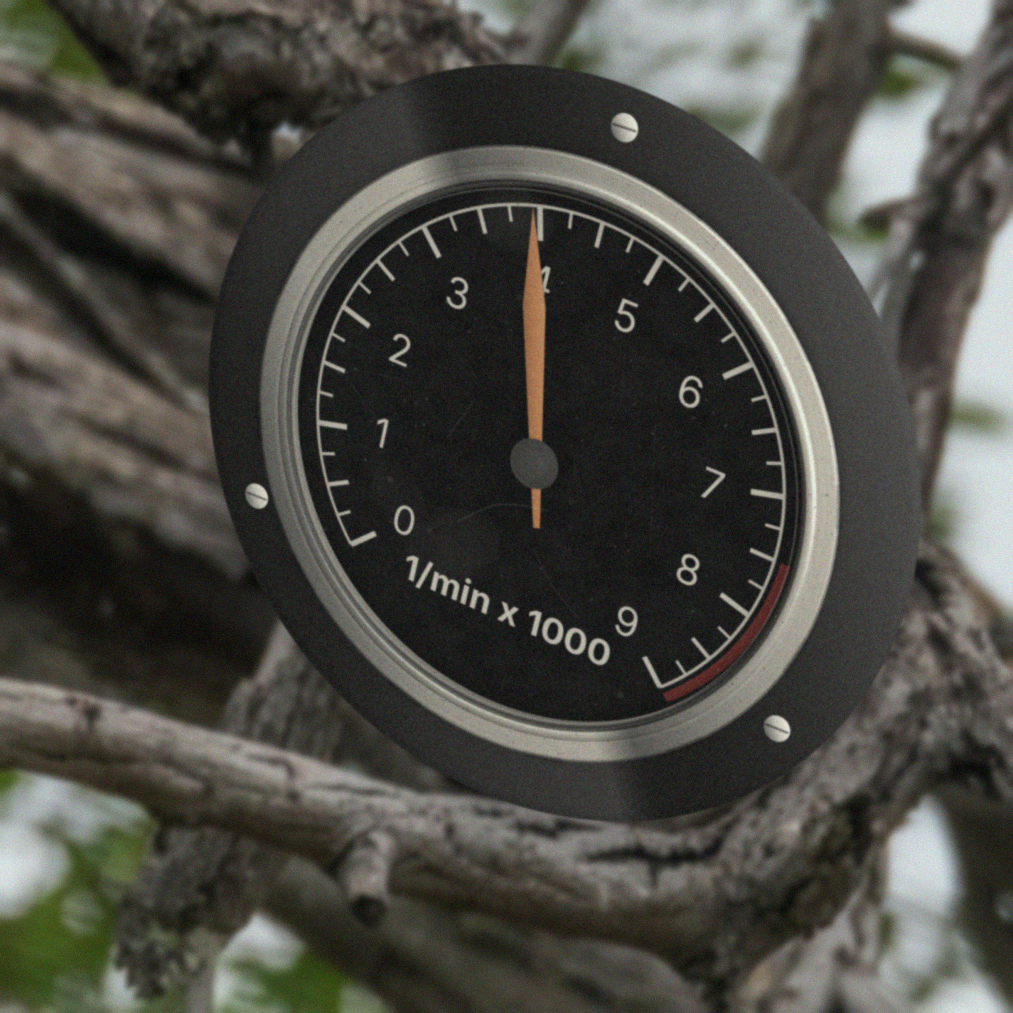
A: 4000 rpm
